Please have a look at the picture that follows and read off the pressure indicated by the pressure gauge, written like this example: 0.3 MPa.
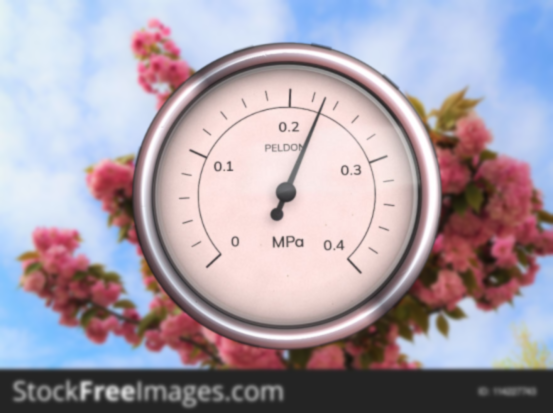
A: 0.23 MPa
